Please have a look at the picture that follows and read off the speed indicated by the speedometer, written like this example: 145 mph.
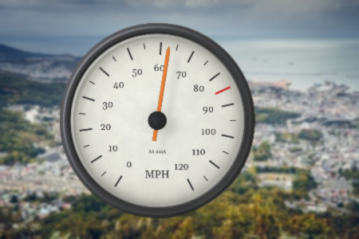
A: 62.5 mph
